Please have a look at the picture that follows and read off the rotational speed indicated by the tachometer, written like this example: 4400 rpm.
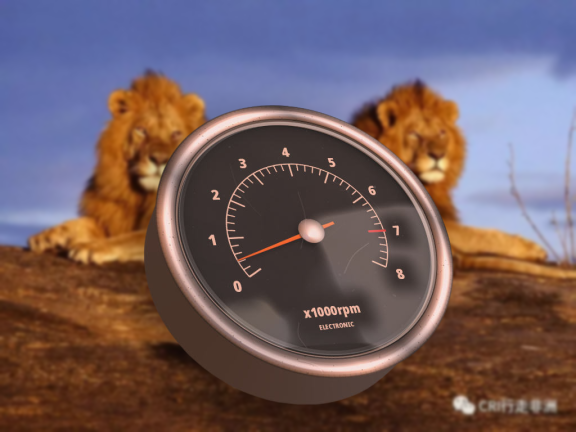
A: 400 rpm
